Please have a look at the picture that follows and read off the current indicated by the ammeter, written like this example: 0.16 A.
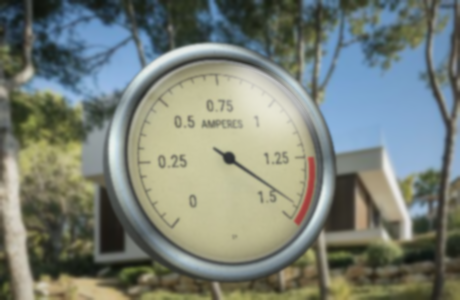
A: 1.45 A
